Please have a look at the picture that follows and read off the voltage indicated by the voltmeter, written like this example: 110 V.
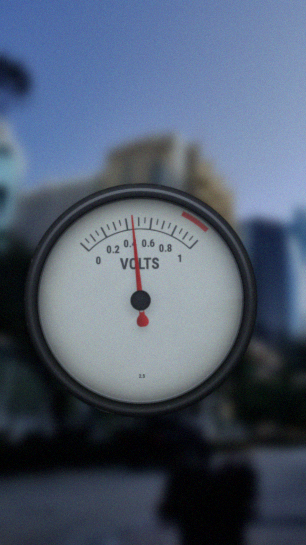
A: 0.45 V
